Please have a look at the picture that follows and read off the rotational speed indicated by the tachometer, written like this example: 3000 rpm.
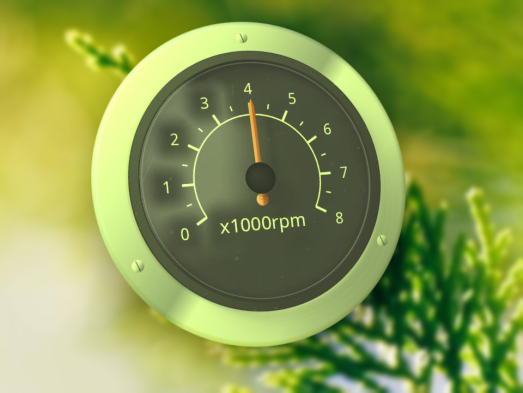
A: 4000 rpm
